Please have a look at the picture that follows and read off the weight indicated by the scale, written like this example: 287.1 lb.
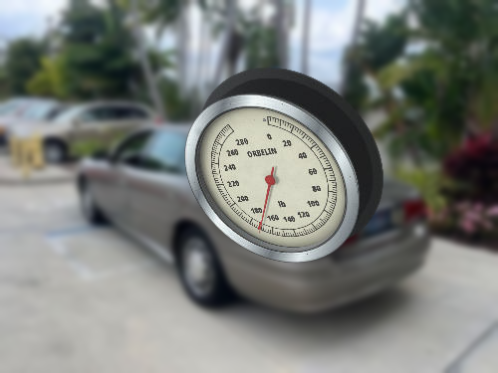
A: 170 lb
